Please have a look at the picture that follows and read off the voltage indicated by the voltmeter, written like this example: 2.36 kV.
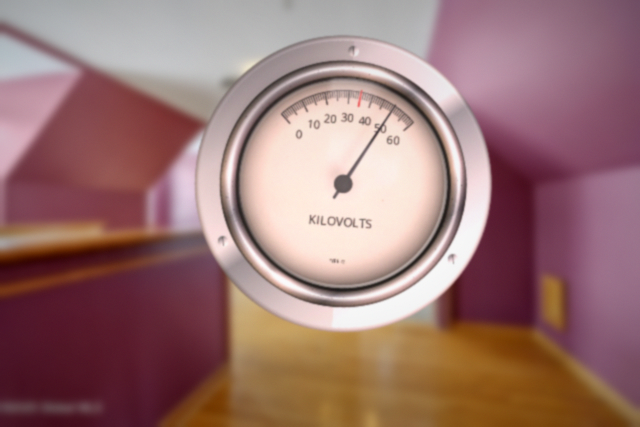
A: 50 kV
